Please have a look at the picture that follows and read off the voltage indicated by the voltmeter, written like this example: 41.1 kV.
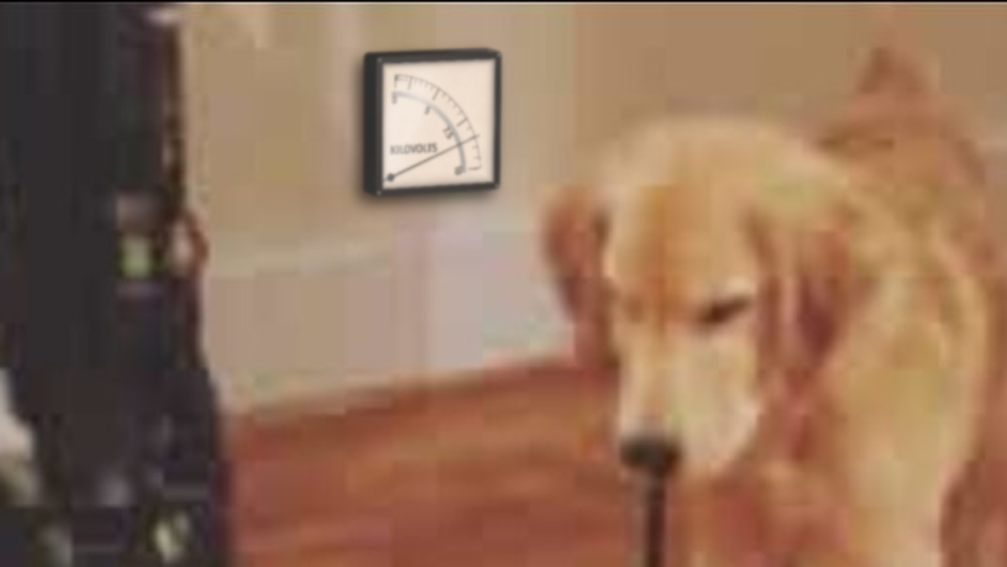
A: 8.5 kV
